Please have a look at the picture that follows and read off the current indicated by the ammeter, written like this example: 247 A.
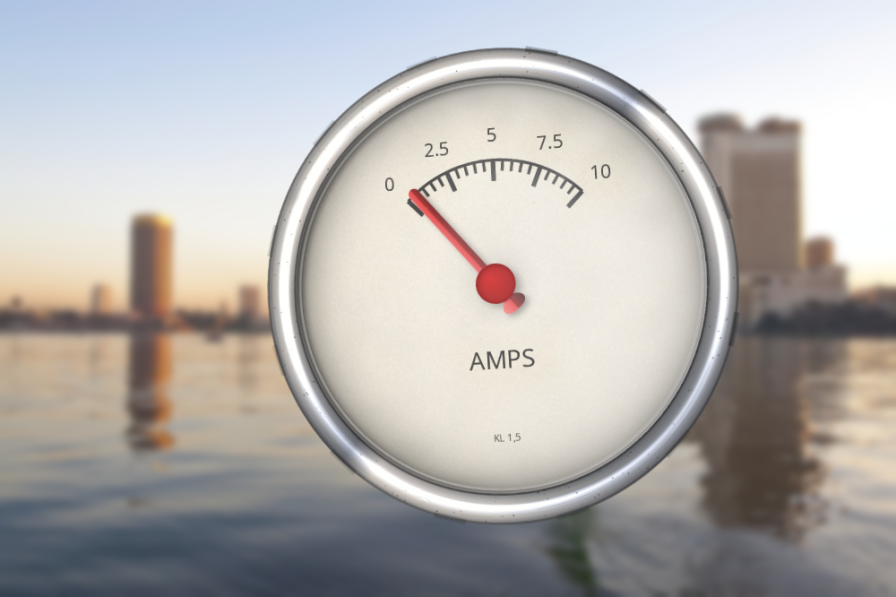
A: 0.5 A
